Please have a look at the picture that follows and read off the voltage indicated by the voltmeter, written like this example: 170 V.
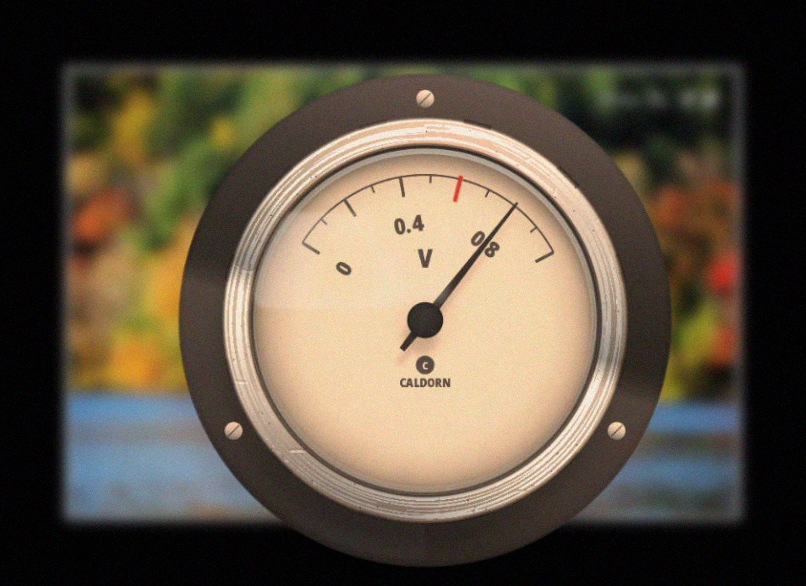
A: 0.8 V
